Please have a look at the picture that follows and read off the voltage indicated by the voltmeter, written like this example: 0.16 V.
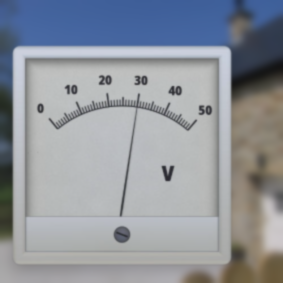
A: 30 V
